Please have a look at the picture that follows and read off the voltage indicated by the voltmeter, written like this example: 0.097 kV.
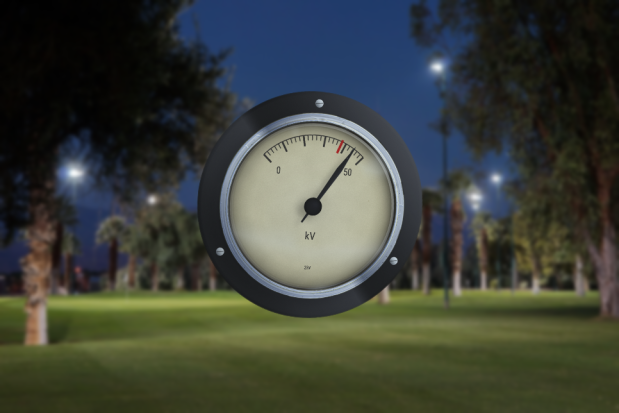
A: 44 kV
